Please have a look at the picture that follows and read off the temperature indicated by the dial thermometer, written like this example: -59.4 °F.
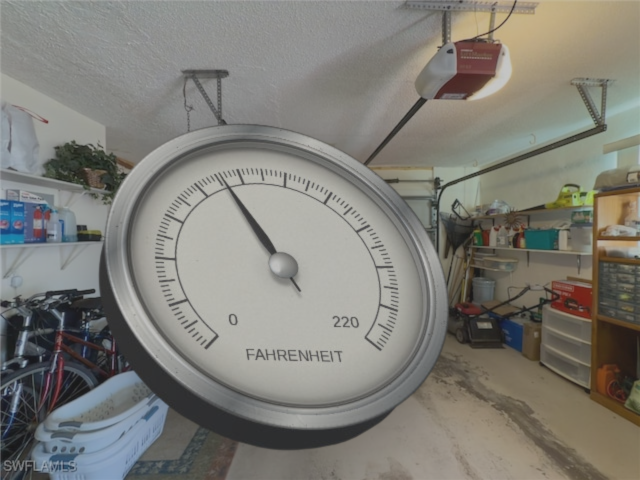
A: 90 °F
